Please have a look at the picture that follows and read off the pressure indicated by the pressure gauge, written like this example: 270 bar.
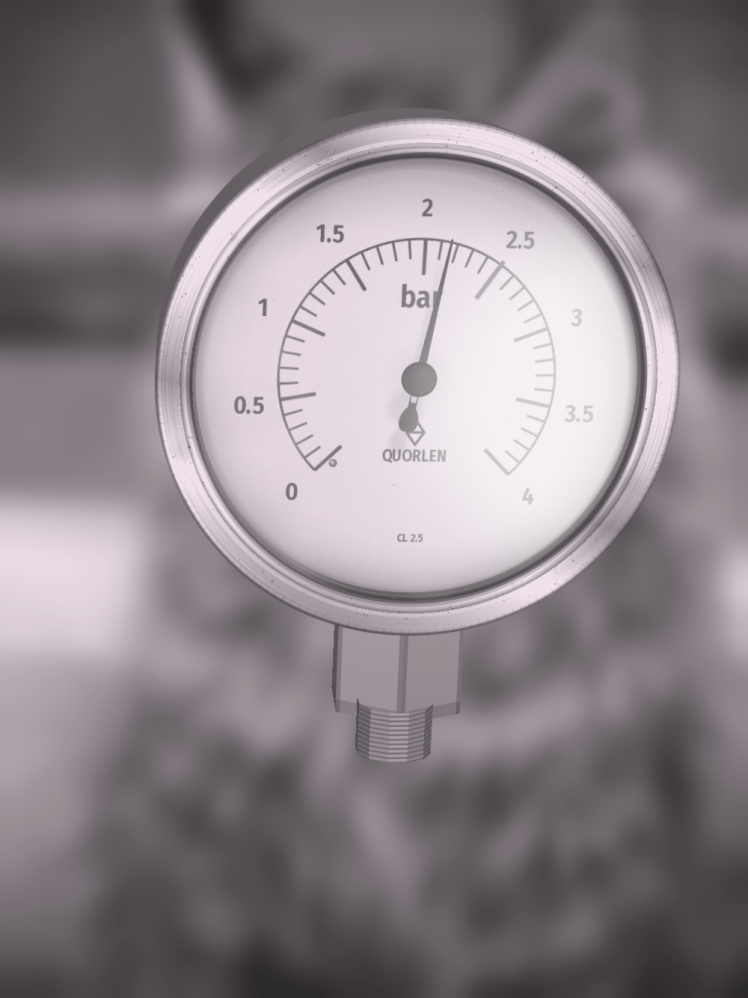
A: 2.15 bar
